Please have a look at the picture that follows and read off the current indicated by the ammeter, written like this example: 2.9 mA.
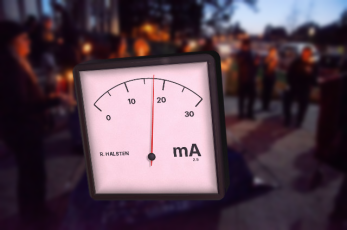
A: 17.5 mA
